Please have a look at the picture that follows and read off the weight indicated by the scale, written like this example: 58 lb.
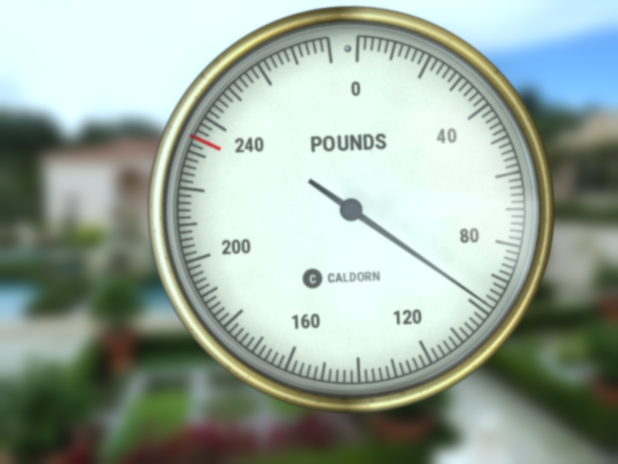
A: 98 lb
